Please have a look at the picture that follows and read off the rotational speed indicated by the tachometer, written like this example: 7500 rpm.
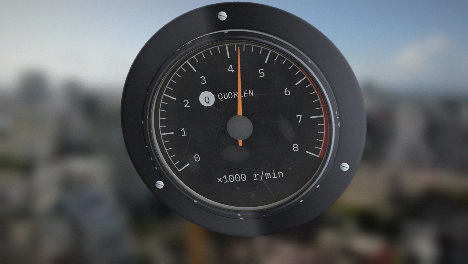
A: 4300 rpm
